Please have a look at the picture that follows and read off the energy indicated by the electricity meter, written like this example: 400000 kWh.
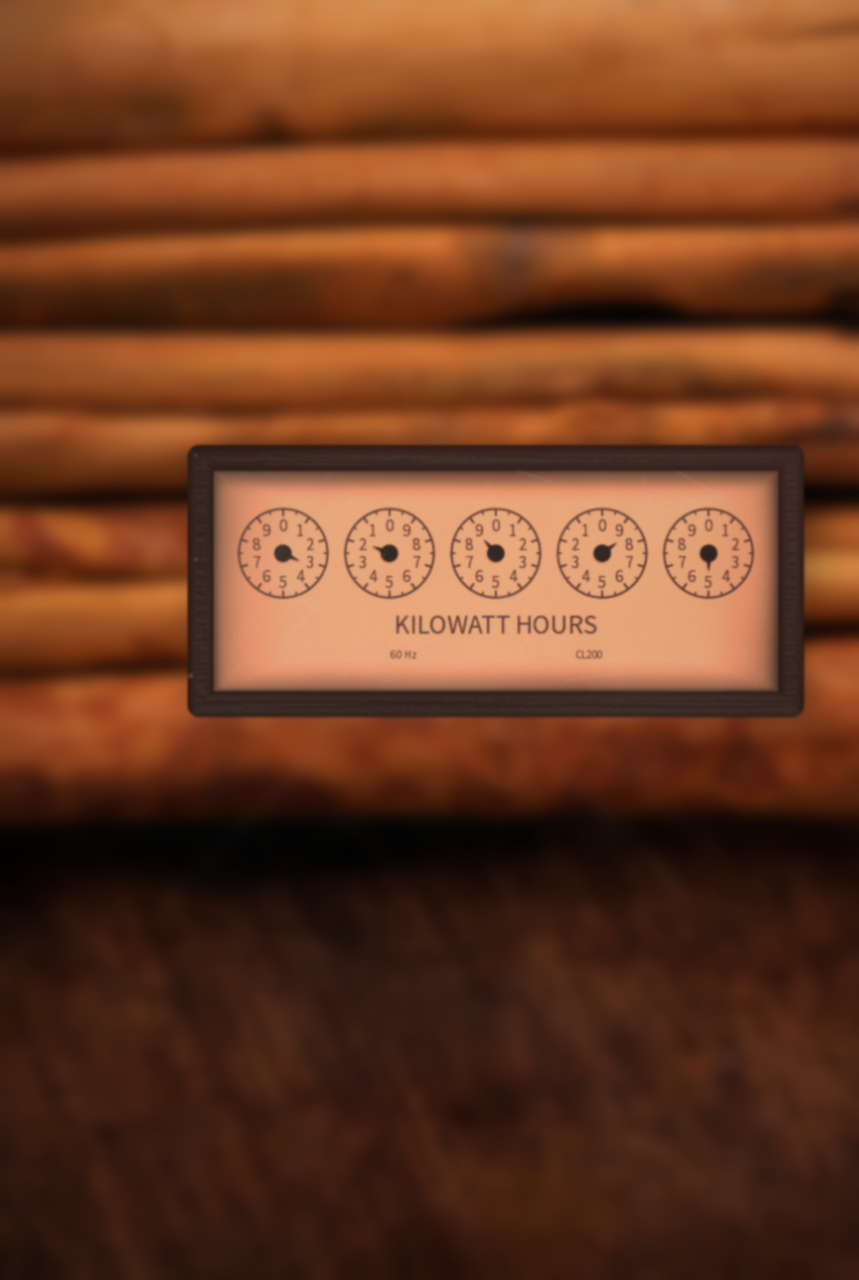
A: 31885 kWh
